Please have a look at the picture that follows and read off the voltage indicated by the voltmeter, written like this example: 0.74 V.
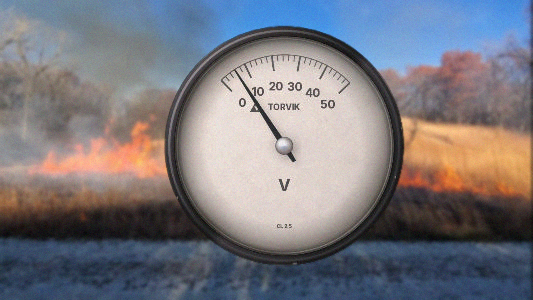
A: 6 V
